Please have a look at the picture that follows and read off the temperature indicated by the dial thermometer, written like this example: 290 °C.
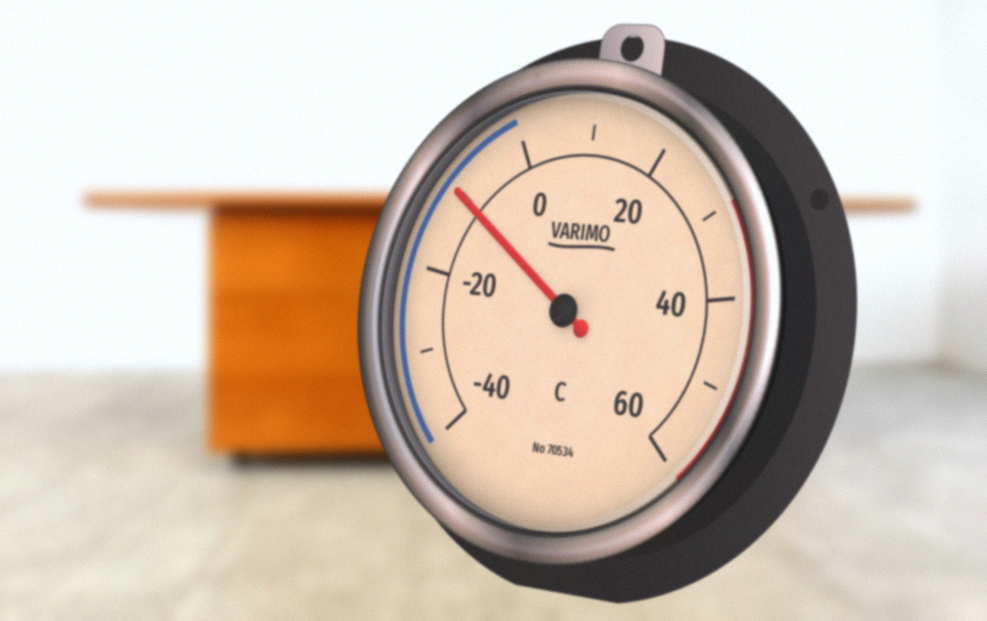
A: -10 °C
